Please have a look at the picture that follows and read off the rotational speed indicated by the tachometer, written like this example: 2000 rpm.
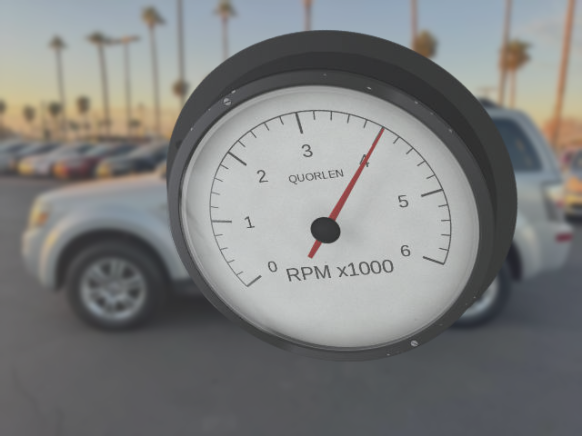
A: 4000 rpm
